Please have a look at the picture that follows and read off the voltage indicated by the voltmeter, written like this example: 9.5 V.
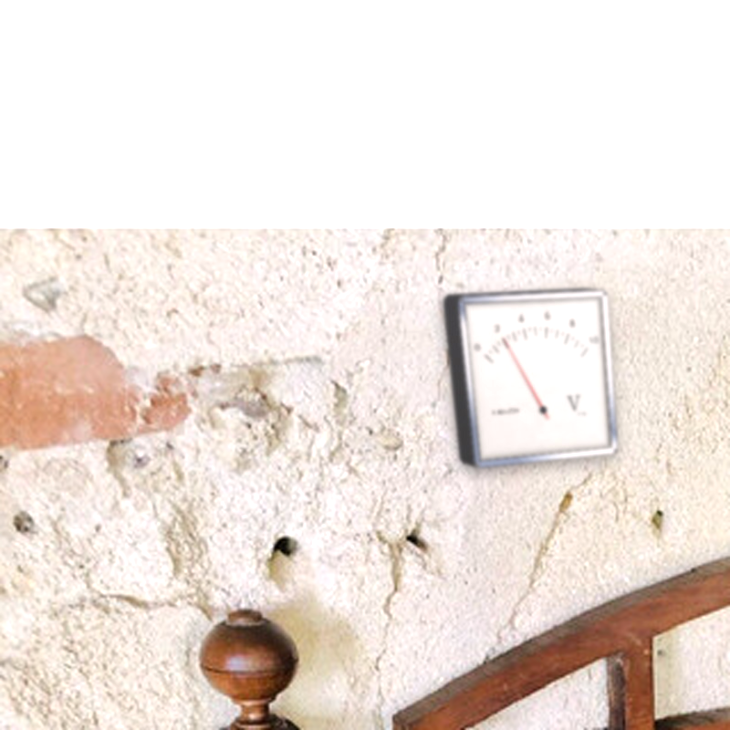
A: 2 V
